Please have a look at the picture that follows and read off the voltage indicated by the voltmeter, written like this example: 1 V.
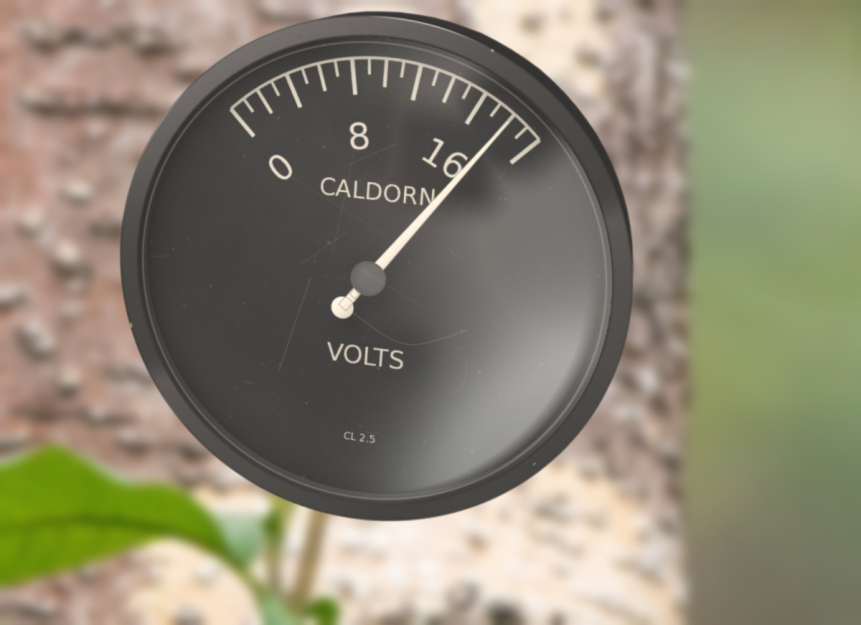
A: 18 V
